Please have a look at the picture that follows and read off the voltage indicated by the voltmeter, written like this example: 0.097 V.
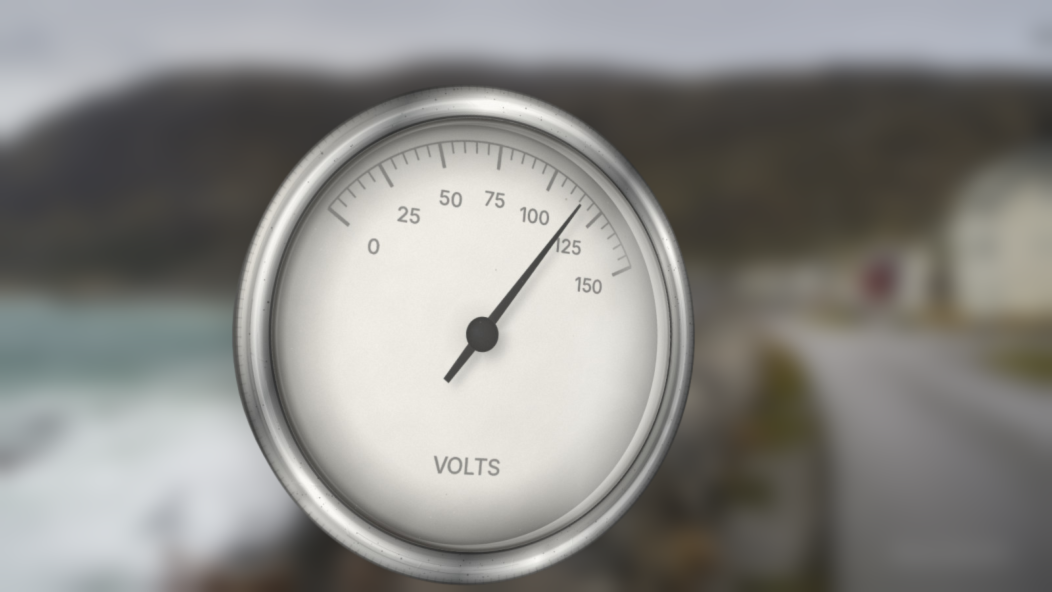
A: 115 V
